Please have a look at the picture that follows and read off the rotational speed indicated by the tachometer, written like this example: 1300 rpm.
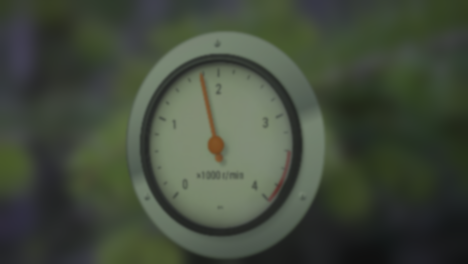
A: 1800 rpm
